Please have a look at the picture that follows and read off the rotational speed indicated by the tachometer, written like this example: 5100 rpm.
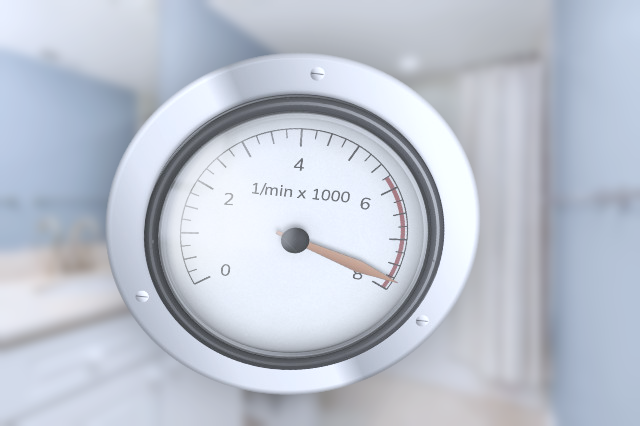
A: 7750 rpm
